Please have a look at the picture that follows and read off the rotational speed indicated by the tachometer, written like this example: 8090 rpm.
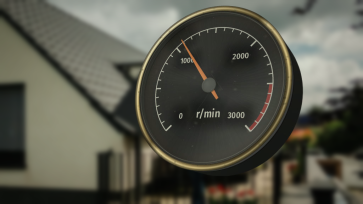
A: 1100 rpm
